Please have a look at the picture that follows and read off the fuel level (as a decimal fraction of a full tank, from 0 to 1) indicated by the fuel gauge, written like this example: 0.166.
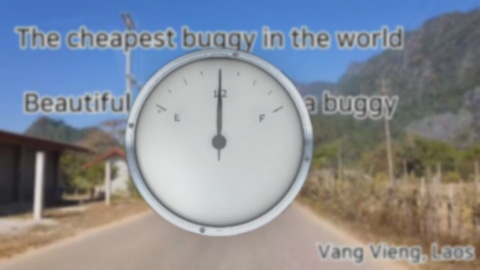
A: 0.5
